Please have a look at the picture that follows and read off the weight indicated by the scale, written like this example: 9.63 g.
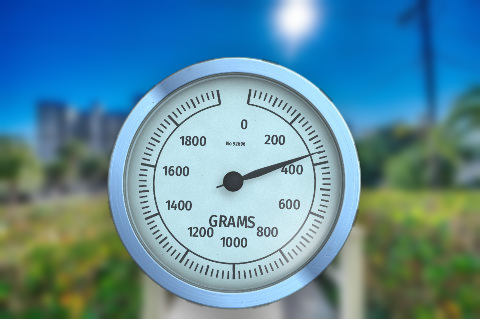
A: 360 g
